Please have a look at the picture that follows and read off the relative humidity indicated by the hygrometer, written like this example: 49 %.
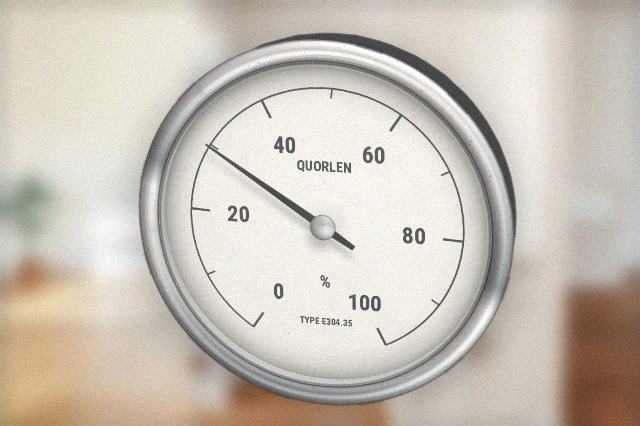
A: 30 %
